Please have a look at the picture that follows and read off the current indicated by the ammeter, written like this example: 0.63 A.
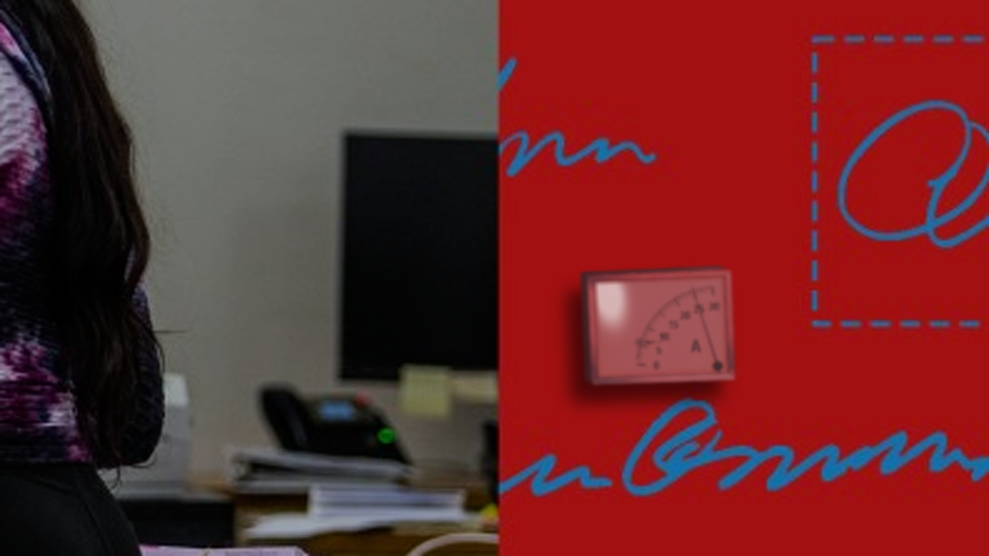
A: 25 A
